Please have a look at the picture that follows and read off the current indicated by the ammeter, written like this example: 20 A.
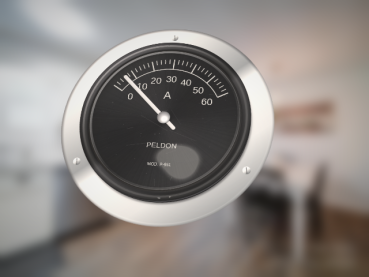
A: 6 A
